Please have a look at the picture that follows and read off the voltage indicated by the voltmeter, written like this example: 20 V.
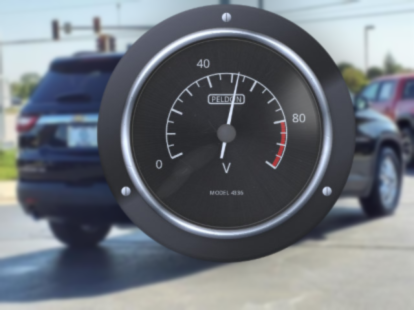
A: 52.5 V
